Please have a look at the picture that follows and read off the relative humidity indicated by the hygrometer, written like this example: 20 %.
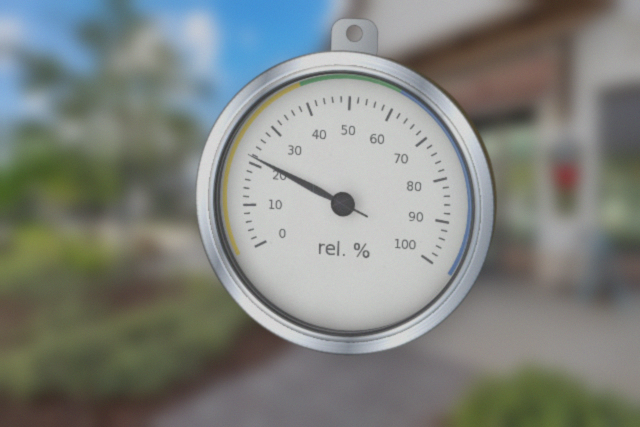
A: 22 %
